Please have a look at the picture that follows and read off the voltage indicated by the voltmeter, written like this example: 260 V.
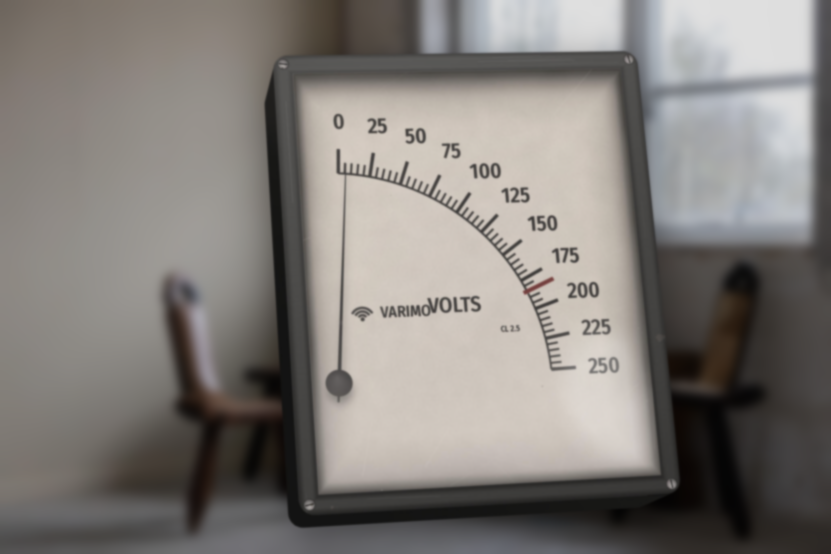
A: 5 V
